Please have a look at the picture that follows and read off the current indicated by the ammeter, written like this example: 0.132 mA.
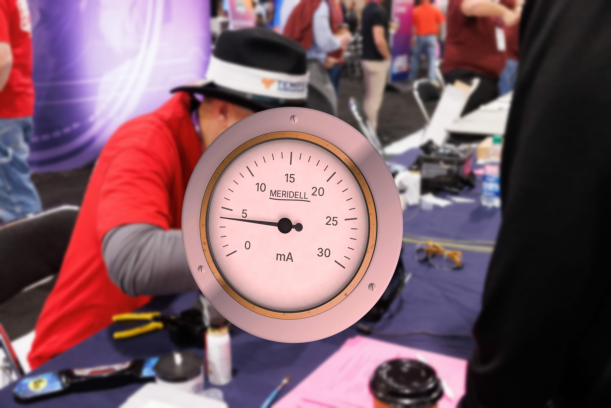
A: 4 mA
